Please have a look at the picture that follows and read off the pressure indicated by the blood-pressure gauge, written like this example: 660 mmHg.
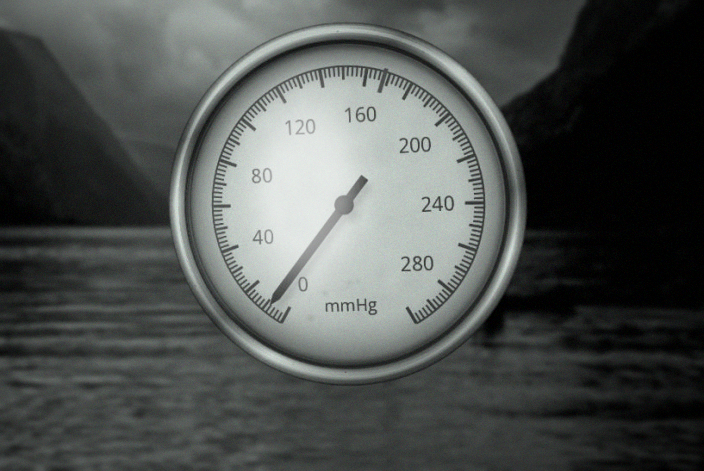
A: 8 mmHg
